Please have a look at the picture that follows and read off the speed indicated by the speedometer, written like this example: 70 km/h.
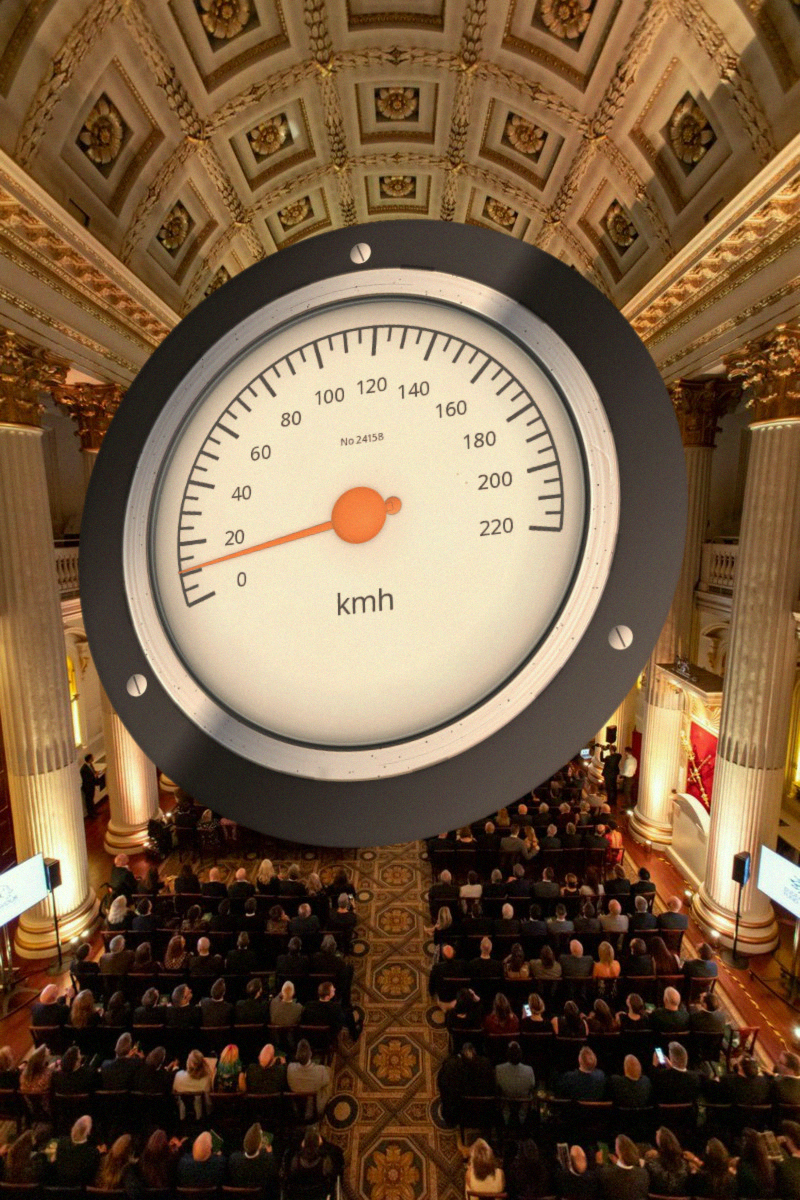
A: 10 km/h
